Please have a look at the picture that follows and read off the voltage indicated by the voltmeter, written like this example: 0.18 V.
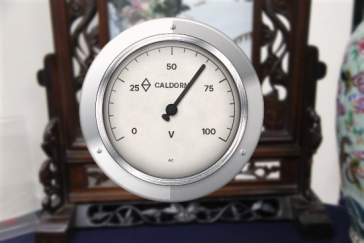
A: 65 V
